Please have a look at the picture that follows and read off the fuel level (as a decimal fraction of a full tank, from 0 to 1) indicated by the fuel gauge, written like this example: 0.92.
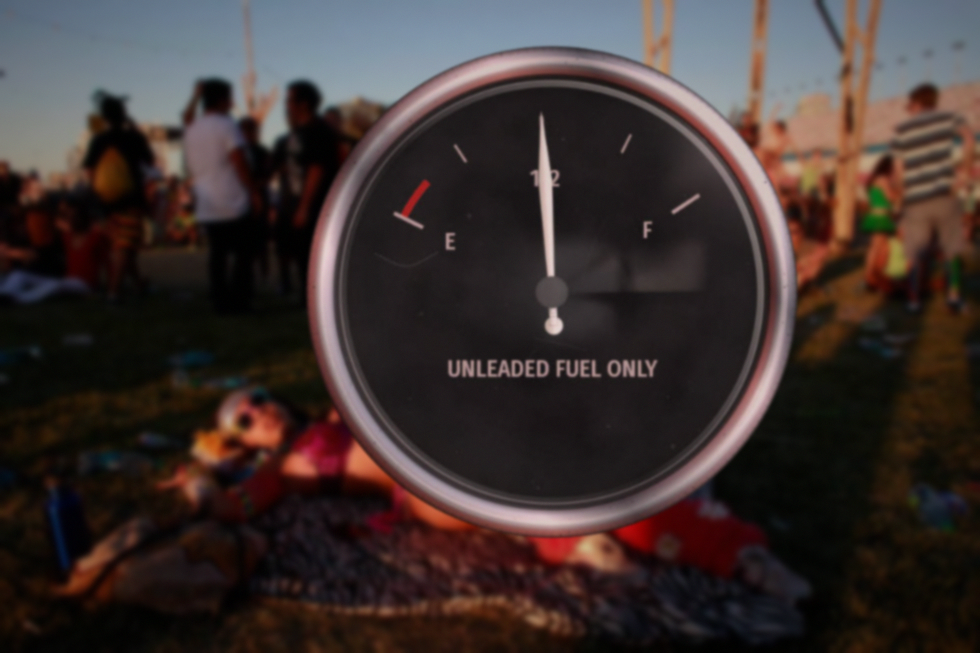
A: 0.5
